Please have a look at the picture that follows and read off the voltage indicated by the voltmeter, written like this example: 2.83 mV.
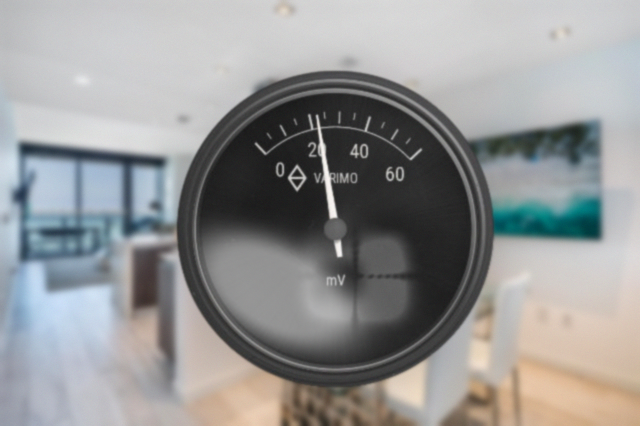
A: 22.5 mV
